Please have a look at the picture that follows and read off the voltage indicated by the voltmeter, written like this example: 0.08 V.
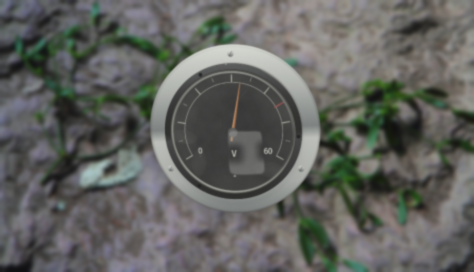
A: 32.5 V
